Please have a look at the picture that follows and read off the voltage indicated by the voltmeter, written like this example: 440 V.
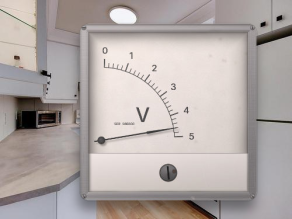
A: 4.6 V
